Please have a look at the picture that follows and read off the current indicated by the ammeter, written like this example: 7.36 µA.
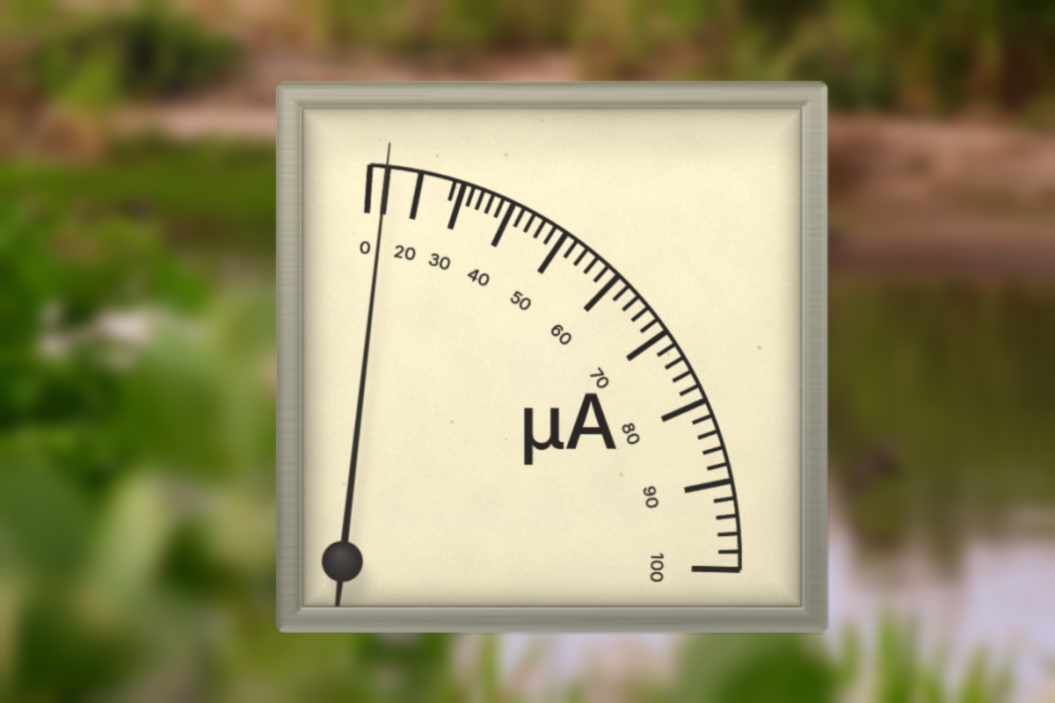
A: 10 µA
